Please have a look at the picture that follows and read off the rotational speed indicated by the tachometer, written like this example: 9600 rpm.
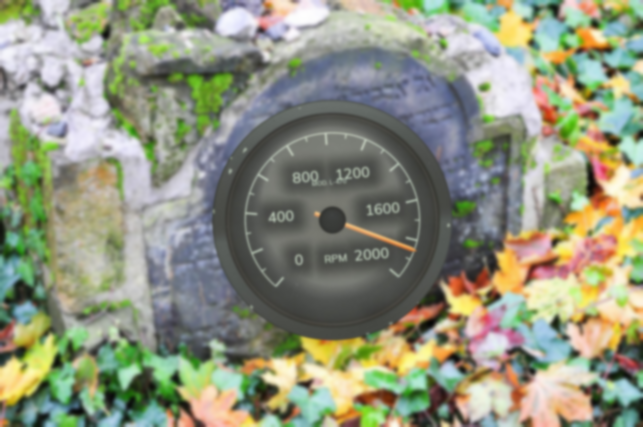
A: 1850 rpm
